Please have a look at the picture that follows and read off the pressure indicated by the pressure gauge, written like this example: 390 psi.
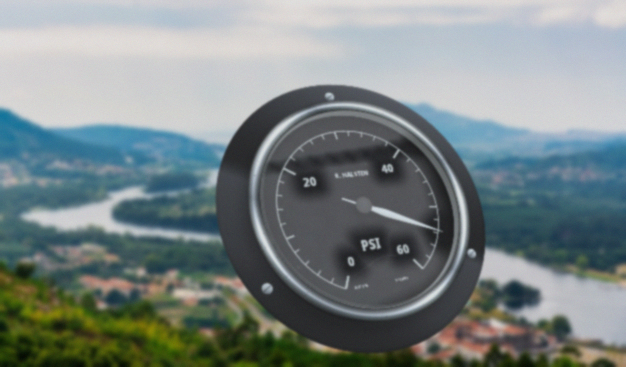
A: 54 psi
